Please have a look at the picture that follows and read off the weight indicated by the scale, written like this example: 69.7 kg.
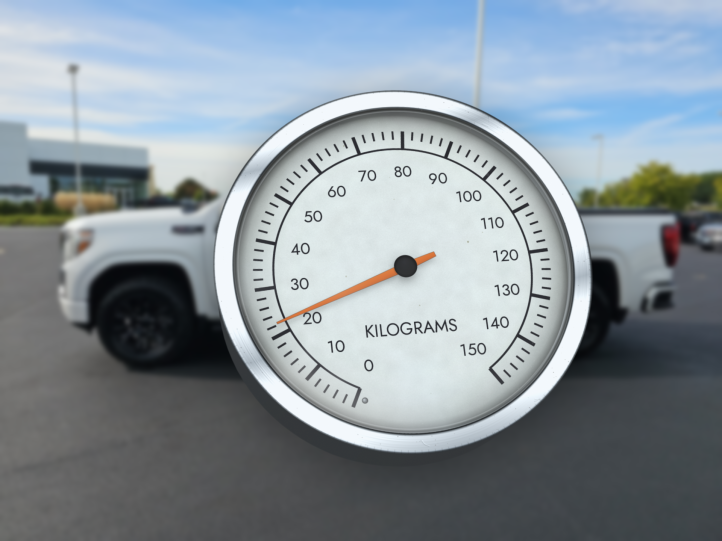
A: 22 kg
